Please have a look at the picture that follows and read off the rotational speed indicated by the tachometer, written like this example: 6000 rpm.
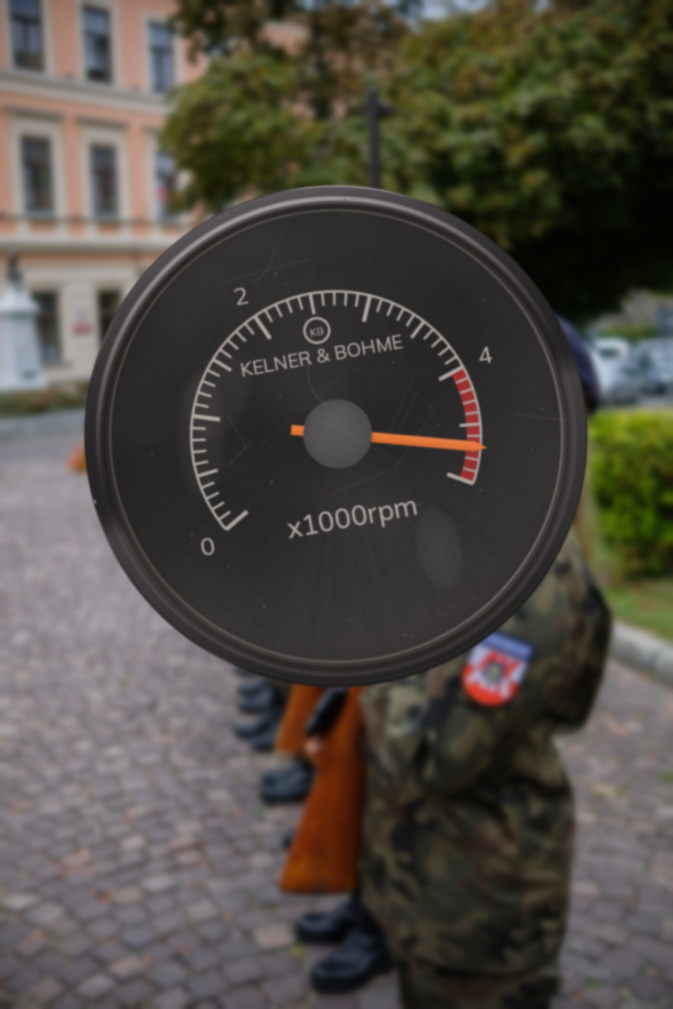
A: 4700 rpm
